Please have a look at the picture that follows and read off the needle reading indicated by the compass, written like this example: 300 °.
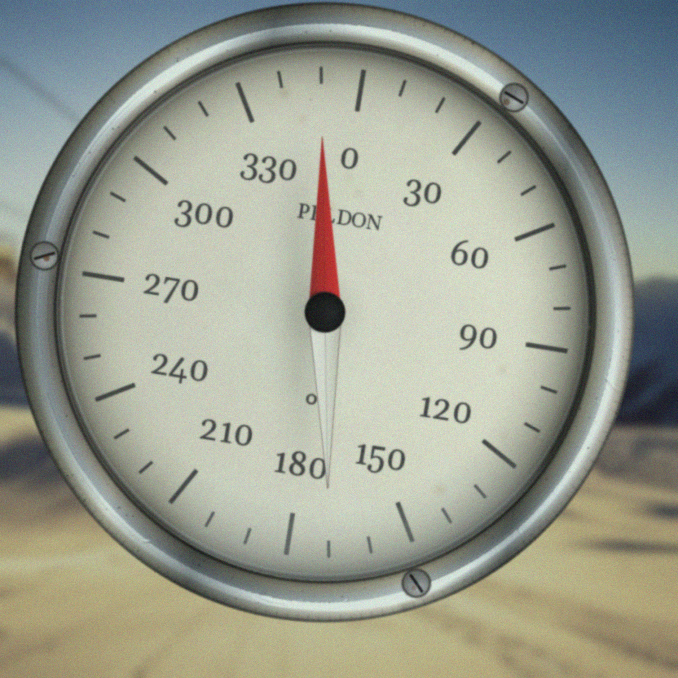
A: 350 °
